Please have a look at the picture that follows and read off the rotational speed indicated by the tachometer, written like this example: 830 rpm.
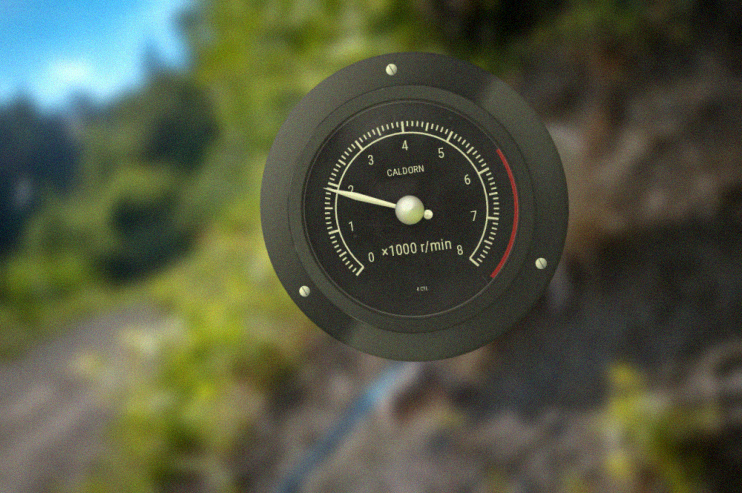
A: 1900 rpm
